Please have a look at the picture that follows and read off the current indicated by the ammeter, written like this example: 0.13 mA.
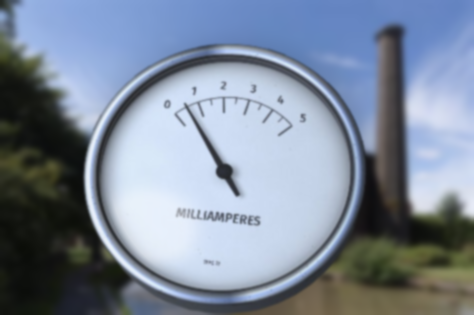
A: 0.5 mA
